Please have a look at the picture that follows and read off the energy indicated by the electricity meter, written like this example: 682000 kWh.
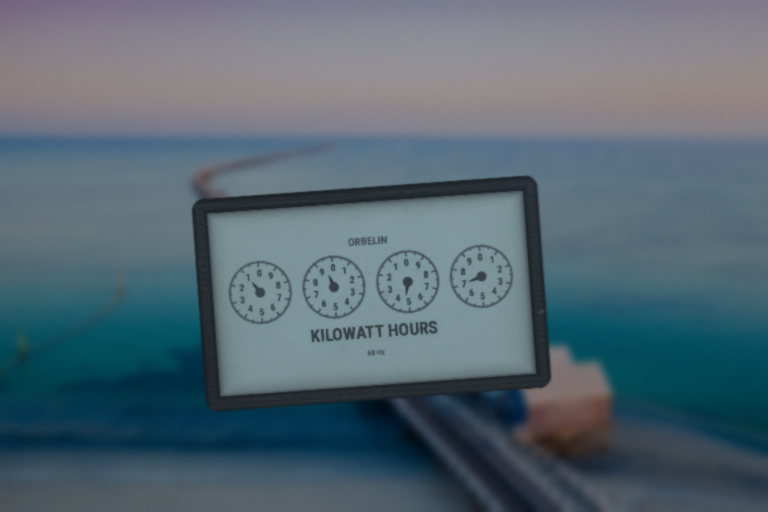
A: 947 kWh
